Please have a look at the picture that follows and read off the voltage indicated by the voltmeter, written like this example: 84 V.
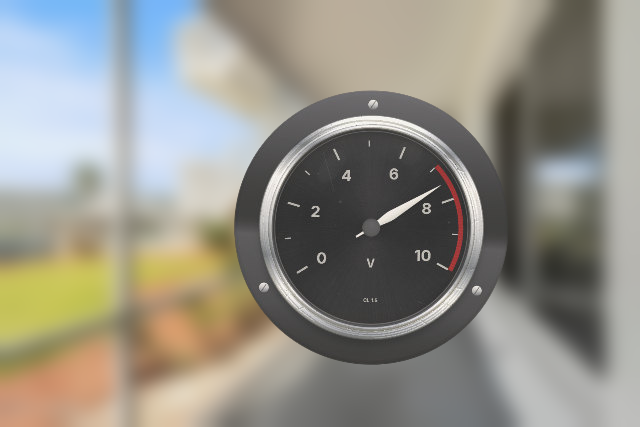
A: 7.5 V
